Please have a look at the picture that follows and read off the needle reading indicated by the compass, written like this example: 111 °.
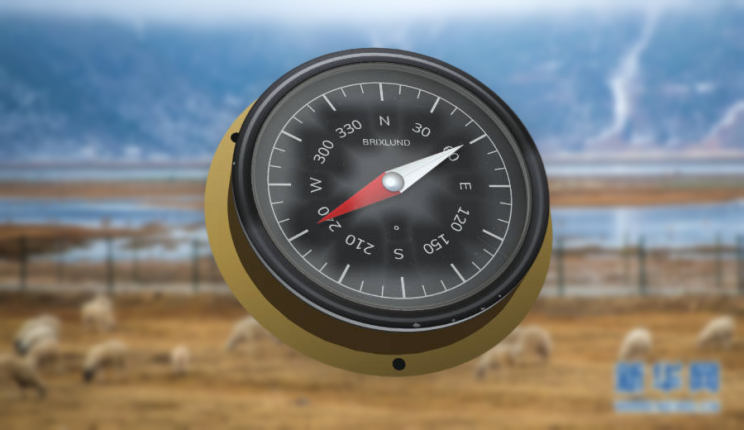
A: 240 °
